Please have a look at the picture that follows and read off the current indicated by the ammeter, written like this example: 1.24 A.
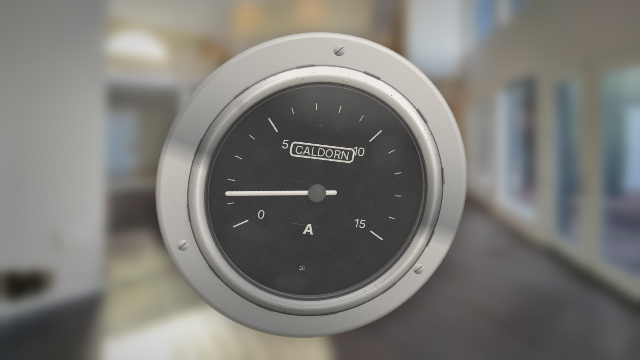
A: 1.5 A
